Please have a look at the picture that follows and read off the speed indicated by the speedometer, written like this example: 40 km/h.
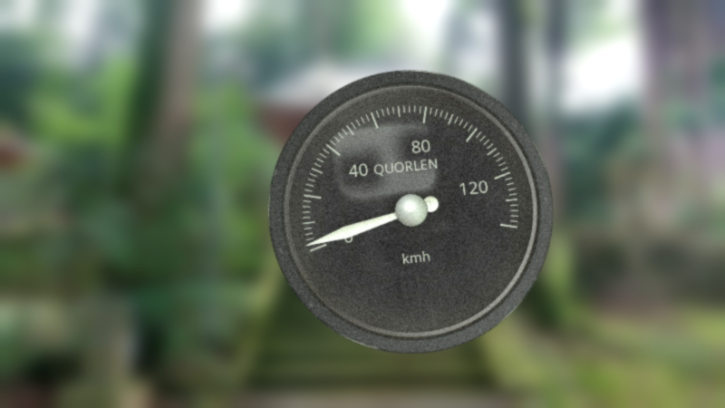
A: 2 km/h
